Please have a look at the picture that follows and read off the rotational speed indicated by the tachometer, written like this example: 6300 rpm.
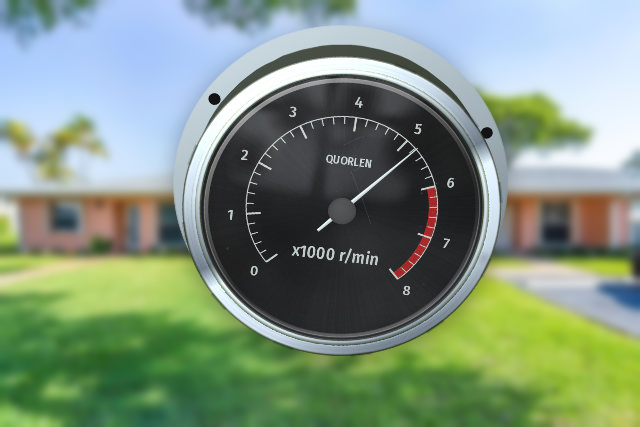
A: 5200 rpm
